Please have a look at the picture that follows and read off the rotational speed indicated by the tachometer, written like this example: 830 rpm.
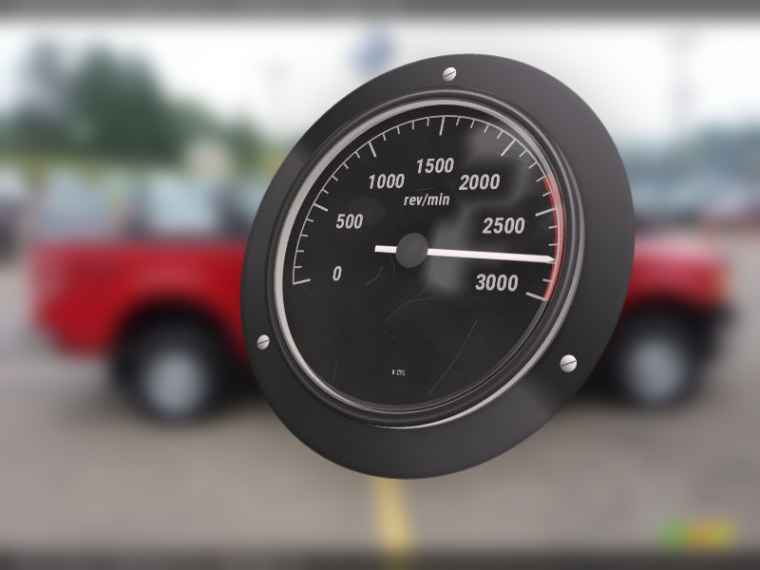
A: 2800 rpm
